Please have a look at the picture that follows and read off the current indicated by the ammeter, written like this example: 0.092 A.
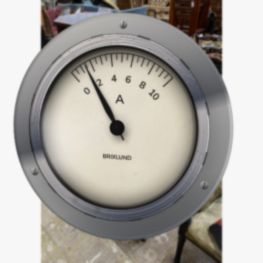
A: 1.5 A
